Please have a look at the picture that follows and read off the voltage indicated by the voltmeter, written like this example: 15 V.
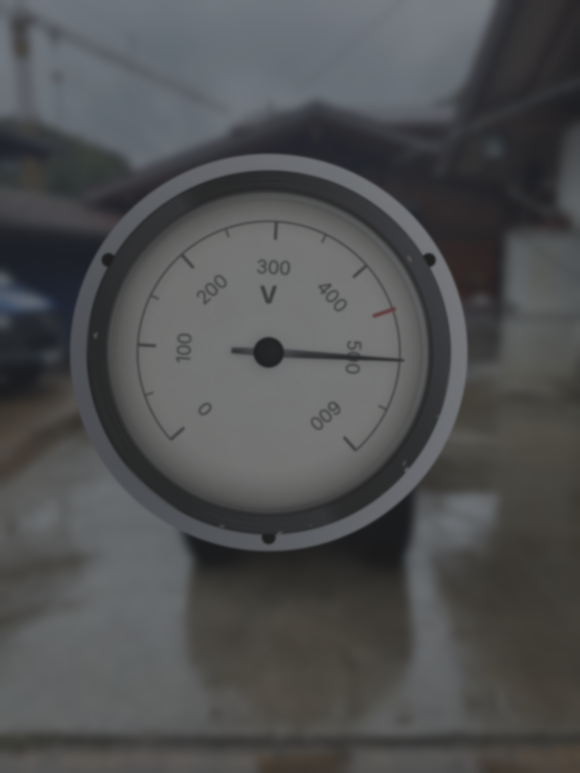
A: 500 V
